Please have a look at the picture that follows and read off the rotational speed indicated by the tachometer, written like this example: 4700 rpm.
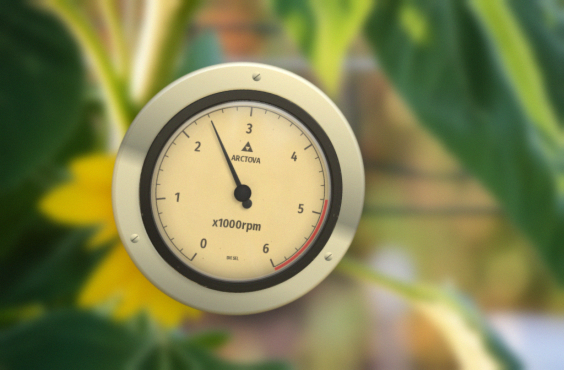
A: 2400 rpm
